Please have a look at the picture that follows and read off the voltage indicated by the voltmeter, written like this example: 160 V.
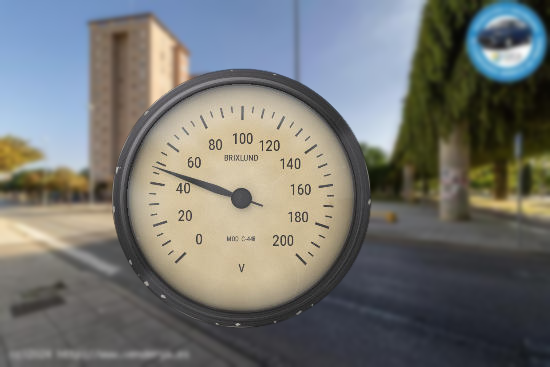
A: 47.5 V
